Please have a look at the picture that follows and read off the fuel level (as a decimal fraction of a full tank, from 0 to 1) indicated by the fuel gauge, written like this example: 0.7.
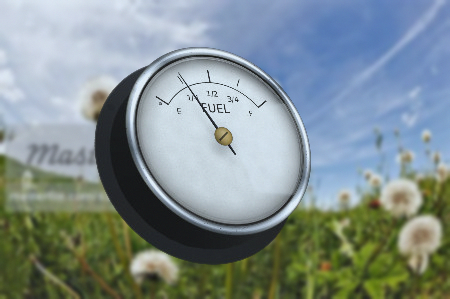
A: 0.25
